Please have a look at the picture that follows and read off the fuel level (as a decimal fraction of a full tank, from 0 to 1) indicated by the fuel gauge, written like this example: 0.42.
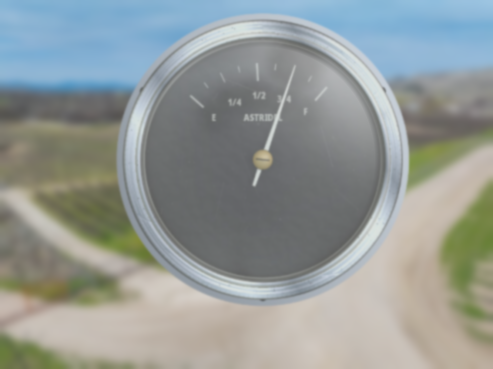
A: 0.75
